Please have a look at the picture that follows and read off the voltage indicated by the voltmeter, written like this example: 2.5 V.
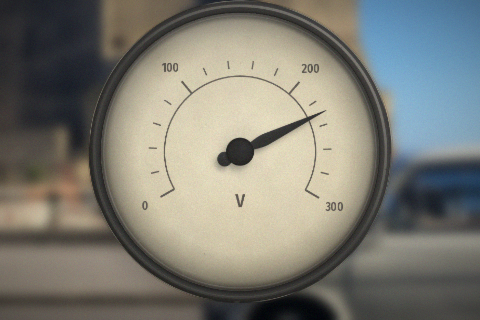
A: 230 V
